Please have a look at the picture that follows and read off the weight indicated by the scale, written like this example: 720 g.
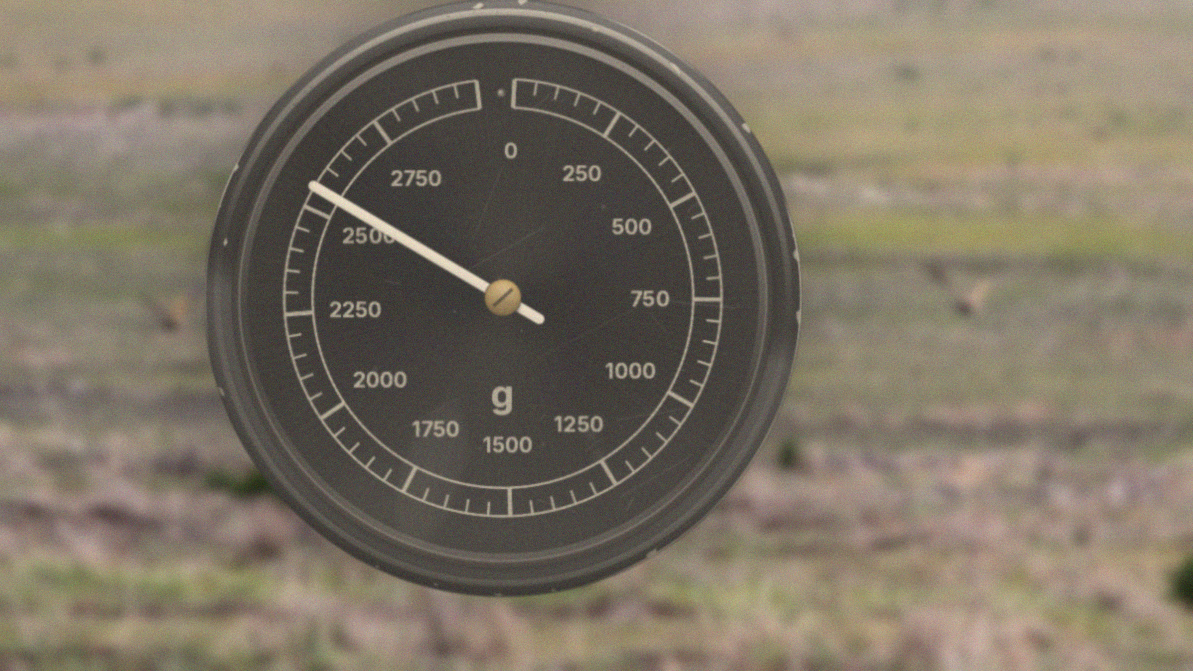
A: 2550 g
